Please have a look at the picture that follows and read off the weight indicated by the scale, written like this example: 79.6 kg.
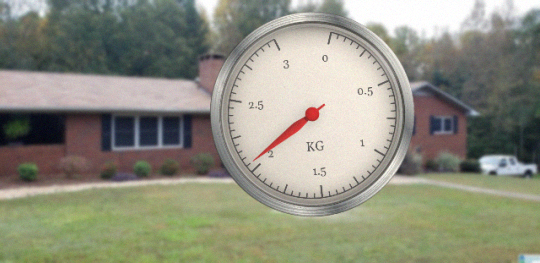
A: 2.05 kg
